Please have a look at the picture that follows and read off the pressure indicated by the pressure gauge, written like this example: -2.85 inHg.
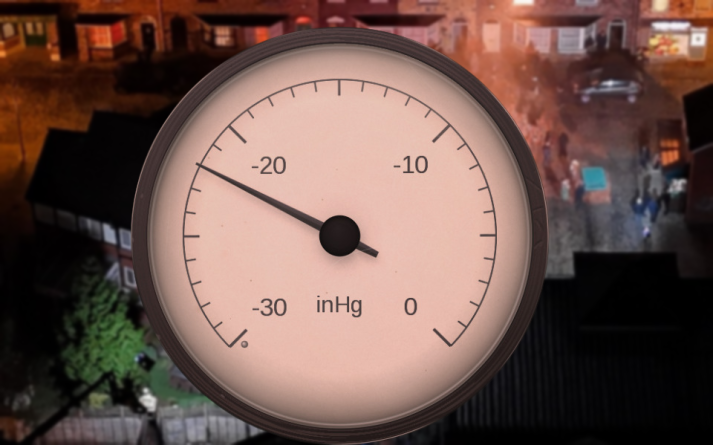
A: -22 inHg
